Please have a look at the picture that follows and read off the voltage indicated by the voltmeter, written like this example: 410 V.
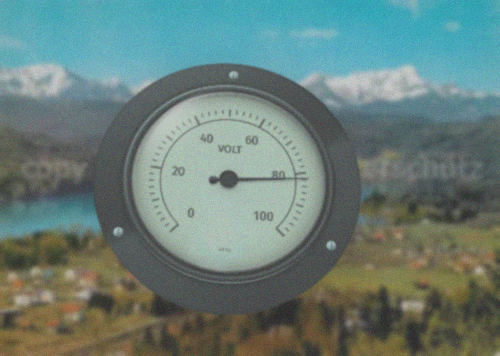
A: 82 V
